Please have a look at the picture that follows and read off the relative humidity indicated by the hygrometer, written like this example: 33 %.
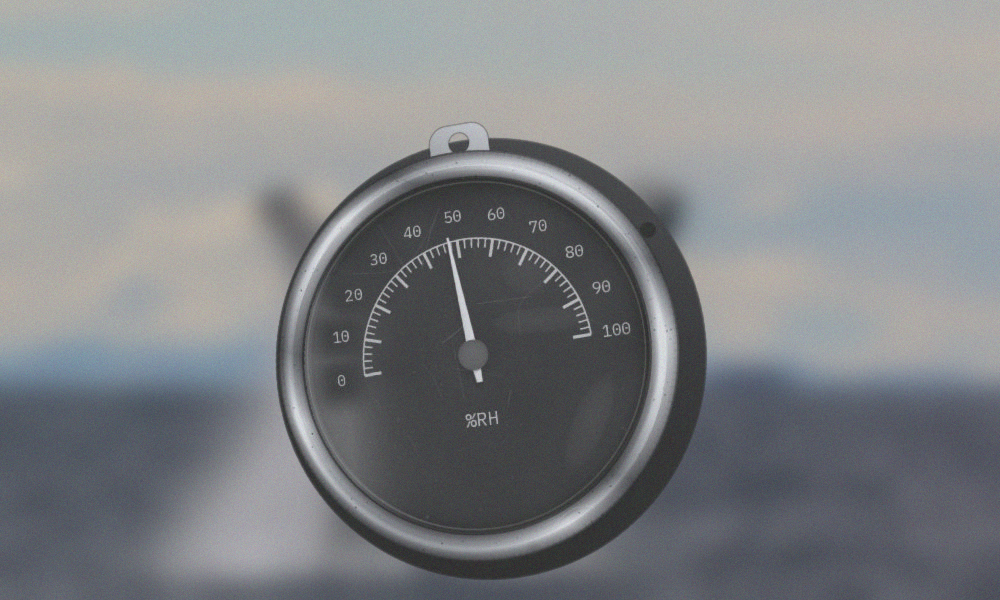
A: 48 %
